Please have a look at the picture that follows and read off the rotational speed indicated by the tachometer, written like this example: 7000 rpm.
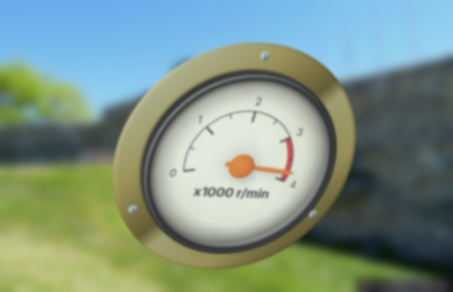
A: 3750 rpm
